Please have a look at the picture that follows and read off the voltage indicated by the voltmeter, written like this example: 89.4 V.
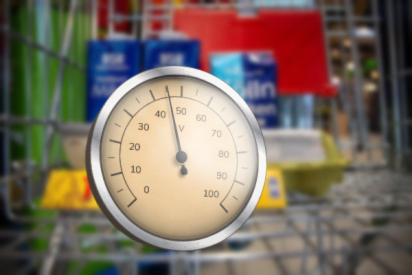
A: 45 V
